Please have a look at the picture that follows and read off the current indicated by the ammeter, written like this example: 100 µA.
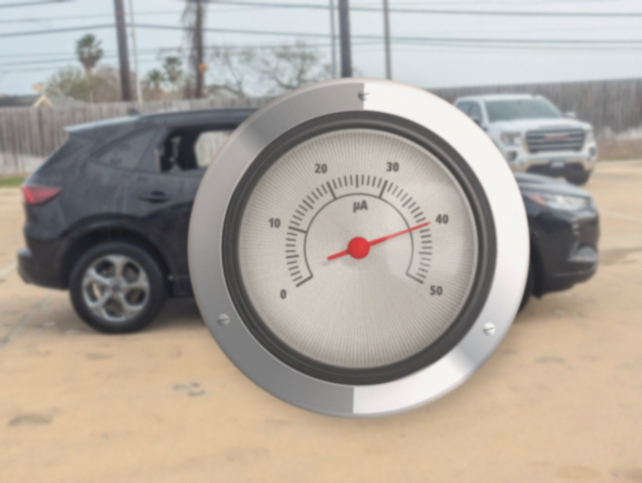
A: 40 µA
